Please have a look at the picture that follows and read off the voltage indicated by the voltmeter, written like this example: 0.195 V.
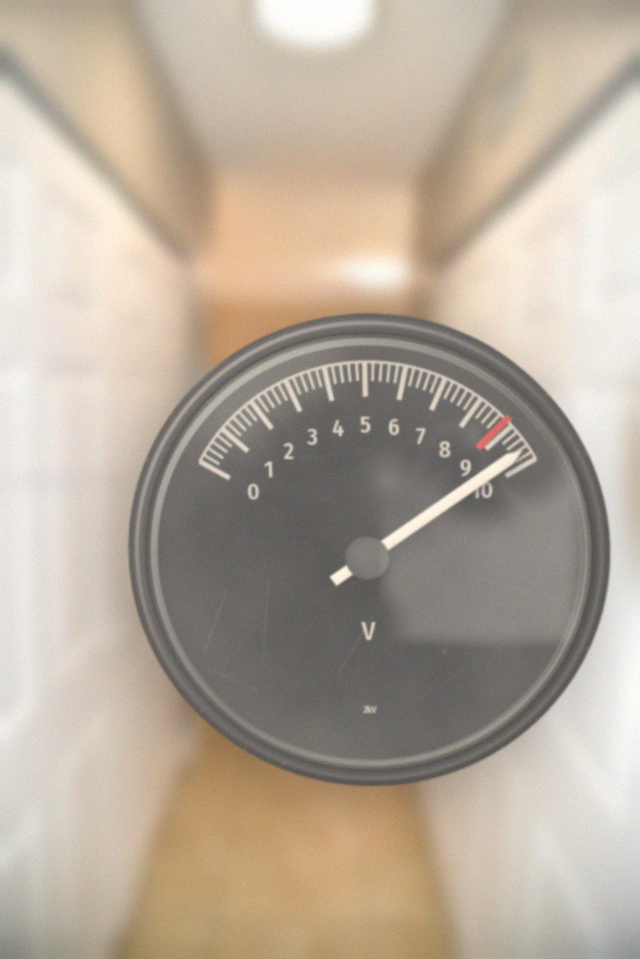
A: 9.6 V
